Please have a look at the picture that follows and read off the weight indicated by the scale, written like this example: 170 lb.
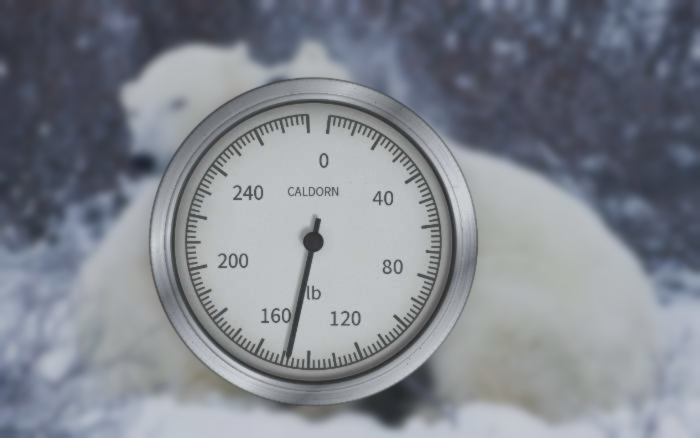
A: 148 lb
